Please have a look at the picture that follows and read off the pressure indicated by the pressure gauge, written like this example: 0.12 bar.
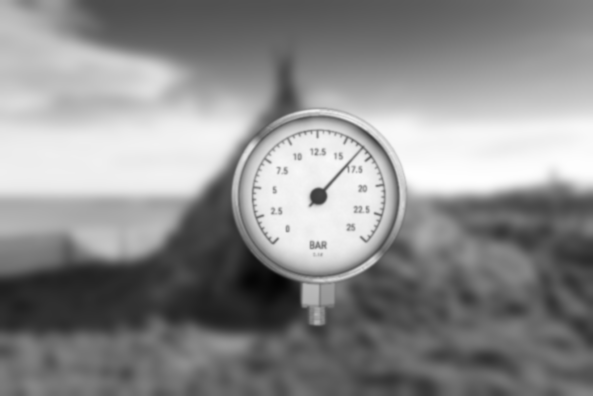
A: 16.5 bar
